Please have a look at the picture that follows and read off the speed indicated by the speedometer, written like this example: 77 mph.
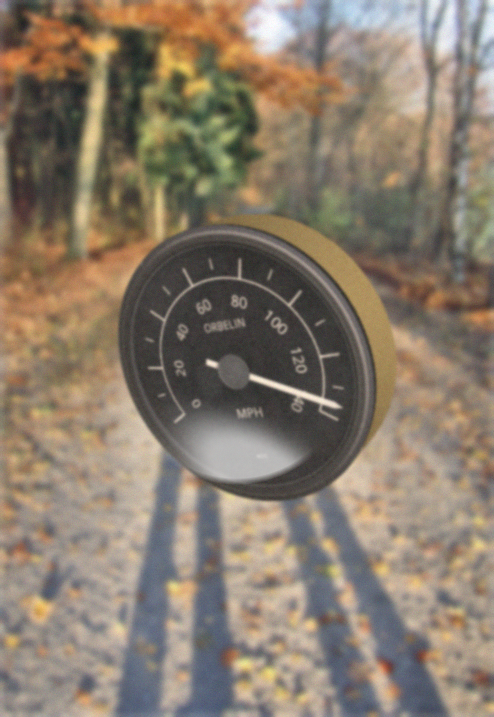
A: 135 mph
